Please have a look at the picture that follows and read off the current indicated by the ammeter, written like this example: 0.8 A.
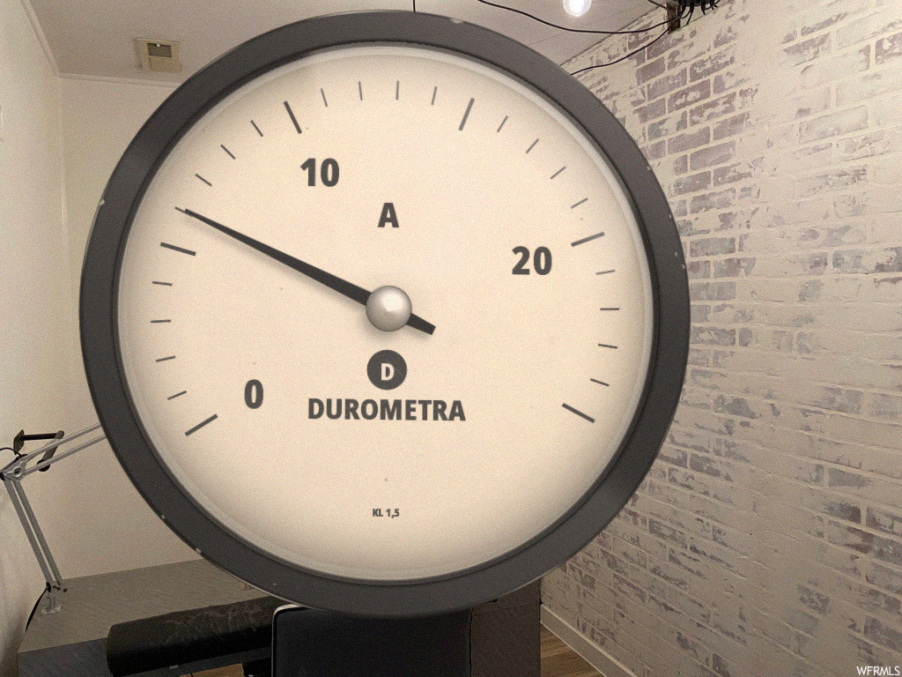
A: 6 A
